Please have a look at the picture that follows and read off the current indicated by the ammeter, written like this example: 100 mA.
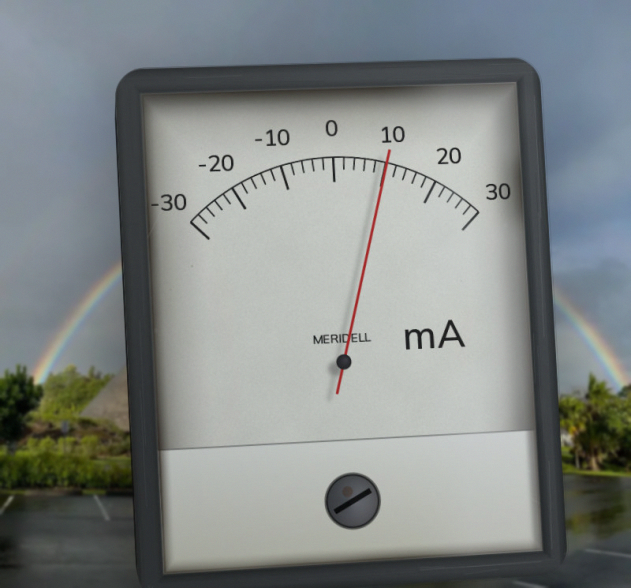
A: 10 mA
